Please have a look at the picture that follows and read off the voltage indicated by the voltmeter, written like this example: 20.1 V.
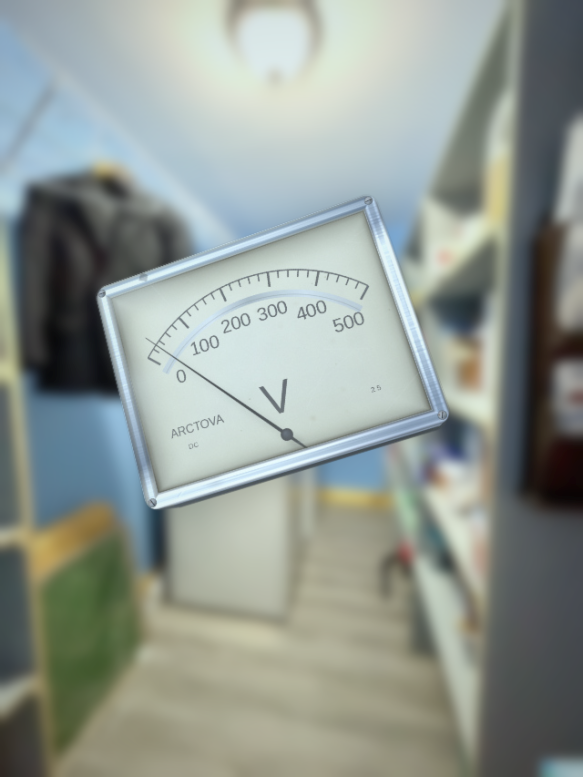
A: 30 V
